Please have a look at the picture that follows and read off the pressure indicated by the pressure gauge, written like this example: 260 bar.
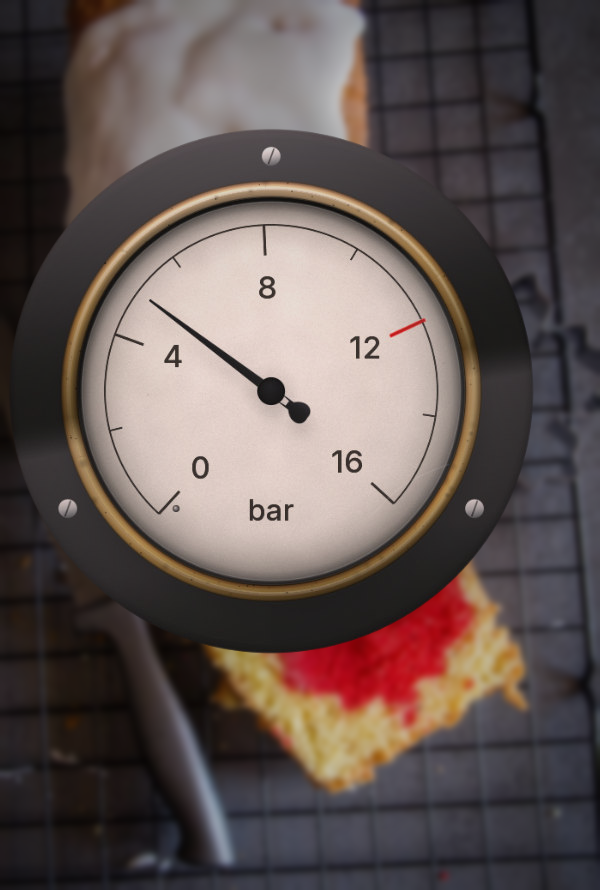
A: 5 bar
